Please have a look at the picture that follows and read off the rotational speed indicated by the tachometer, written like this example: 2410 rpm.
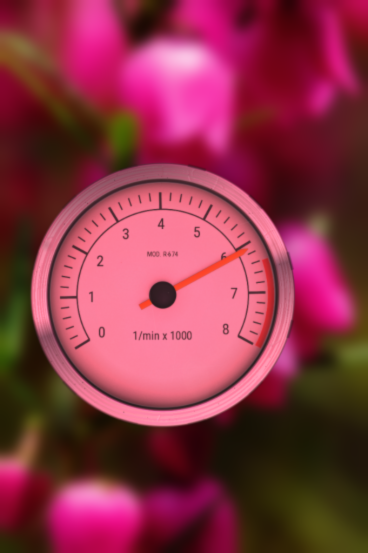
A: 6100 rpm
